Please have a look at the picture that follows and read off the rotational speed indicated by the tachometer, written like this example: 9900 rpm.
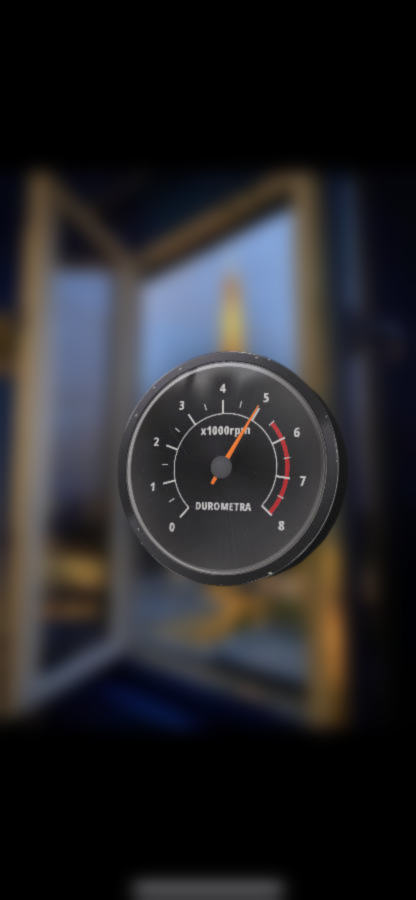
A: 5000 rpm
